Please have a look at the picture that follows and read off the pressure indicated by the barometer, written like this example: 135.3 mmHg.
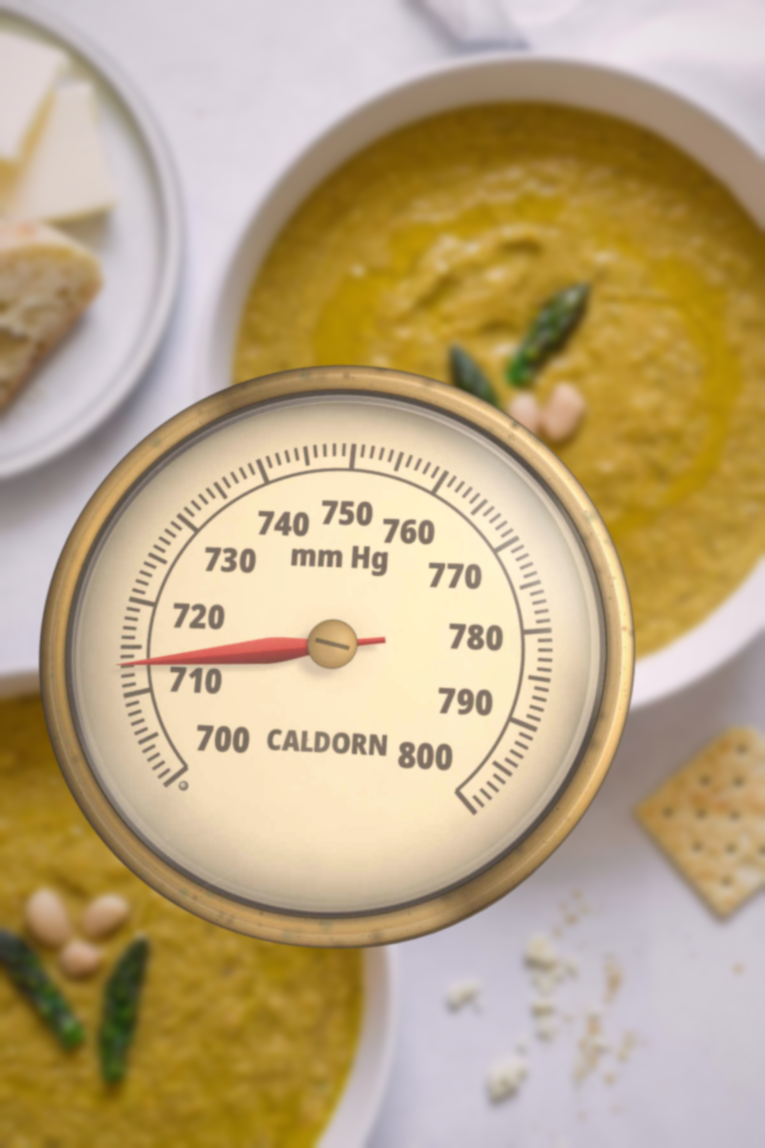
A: 713 mmHg
